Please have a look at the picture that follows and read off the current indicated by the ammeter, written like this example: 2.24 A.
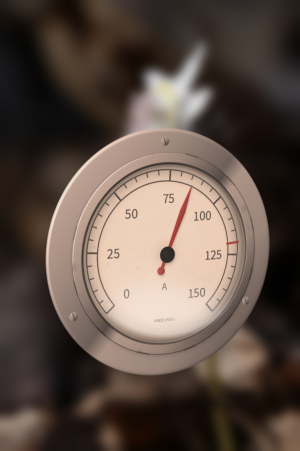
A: 85 A
